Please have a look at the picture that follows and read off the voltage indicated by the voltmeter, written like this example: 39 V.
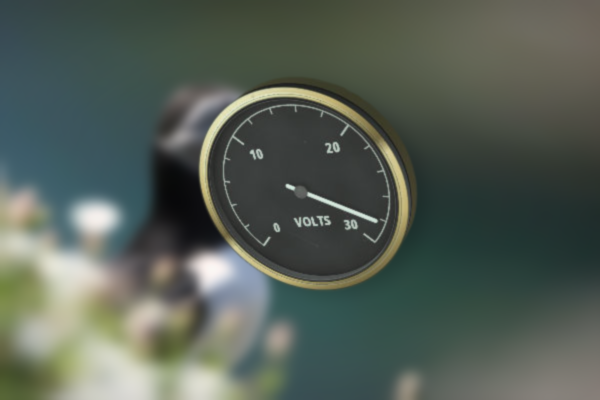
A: 28 V
